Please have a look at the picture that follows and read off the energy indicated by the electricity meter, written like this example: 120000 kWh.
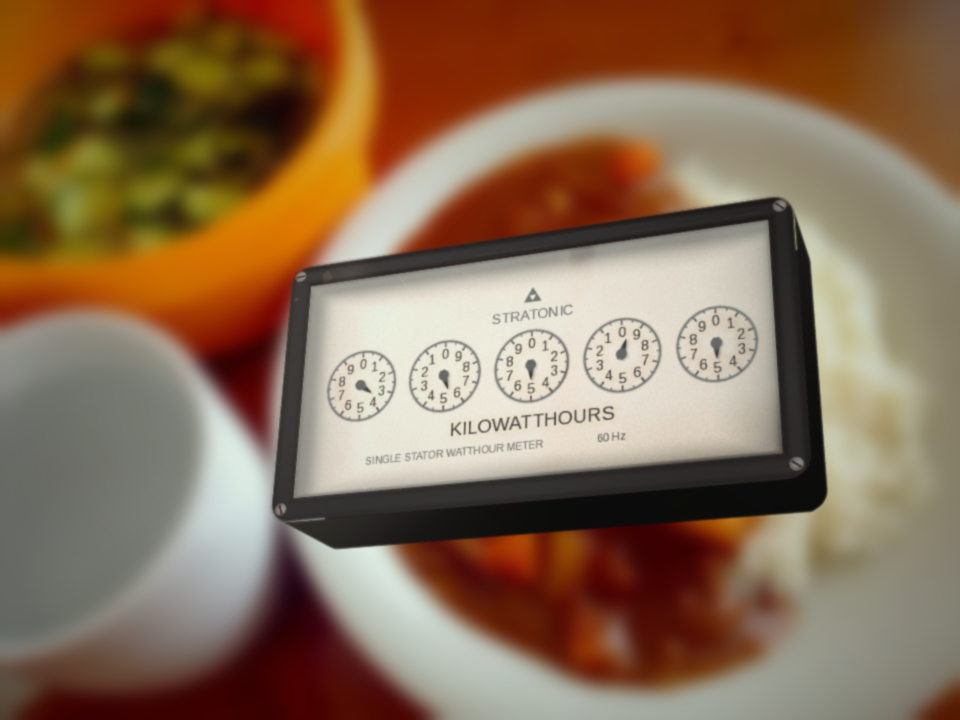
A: 35495 kWh
